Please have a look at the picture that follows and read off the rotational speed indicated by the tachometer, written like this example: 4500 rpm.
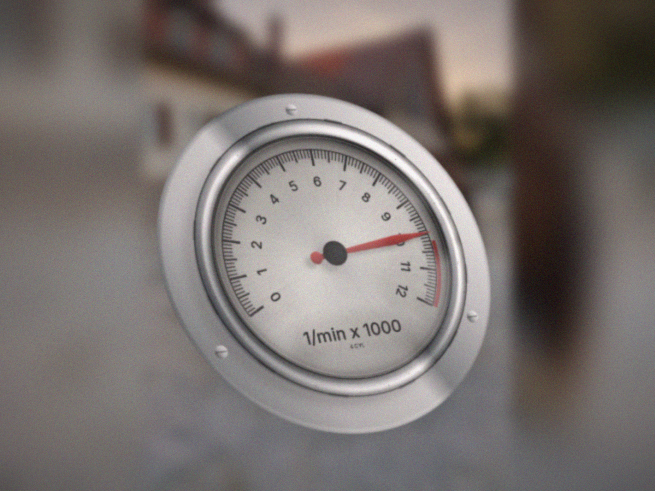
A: 10000 rpm
